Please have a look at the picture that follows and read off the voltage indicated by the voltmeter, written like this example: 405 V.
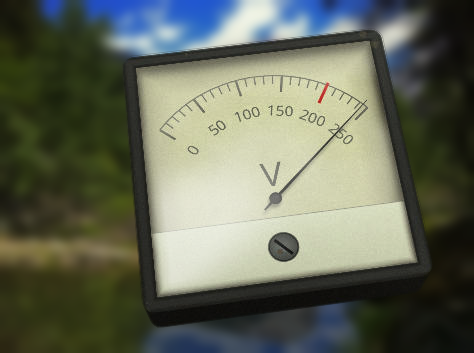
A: 245 V
